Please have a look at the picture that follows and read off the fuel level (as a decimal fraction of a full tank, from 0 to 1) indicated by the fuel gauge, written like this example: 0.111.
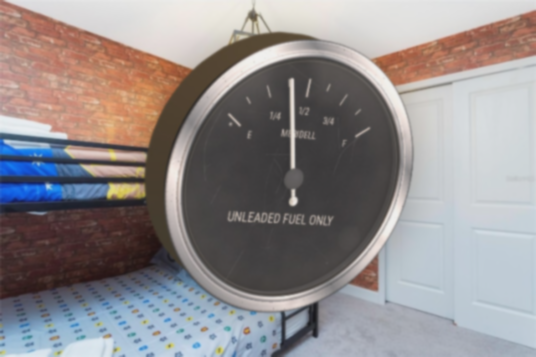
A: 0.375
